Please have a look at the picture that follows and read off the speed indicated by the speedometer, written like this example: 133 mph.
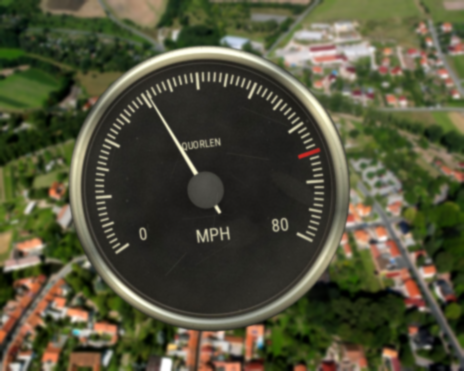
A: 31 mph
